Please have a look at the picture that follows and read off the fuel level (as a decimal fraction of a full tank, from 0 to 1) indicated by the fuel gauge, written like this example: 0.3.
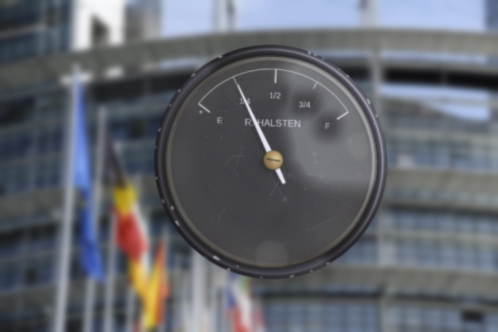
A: 0.25
